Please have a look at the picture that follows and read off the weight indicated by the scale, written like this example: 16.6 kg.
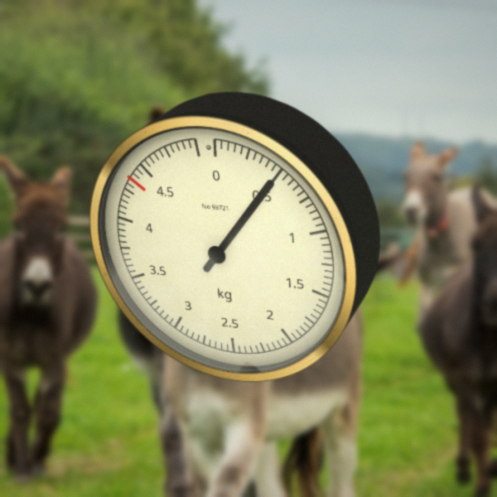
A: 0.5 kg
